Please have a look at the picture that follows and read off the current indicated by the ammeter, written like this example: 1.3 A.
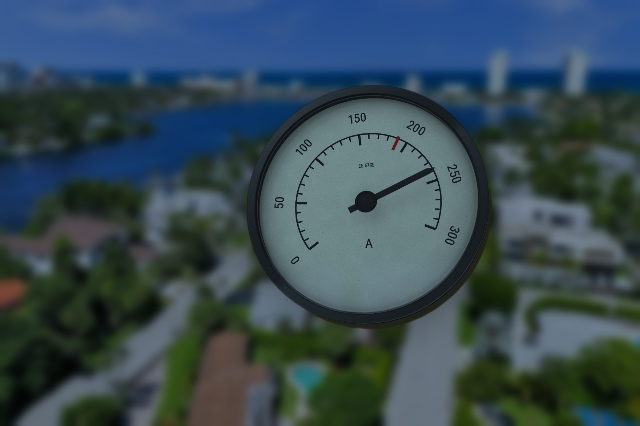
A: 240 A
